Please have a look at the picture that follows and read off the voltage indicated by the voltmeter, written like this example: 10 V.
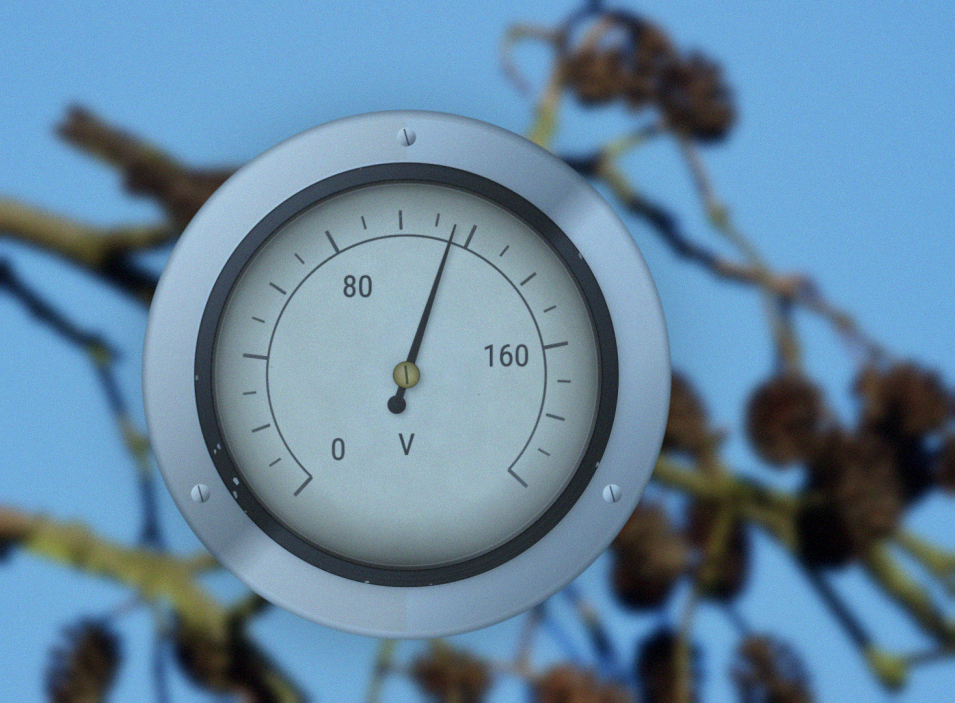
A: 115 V
